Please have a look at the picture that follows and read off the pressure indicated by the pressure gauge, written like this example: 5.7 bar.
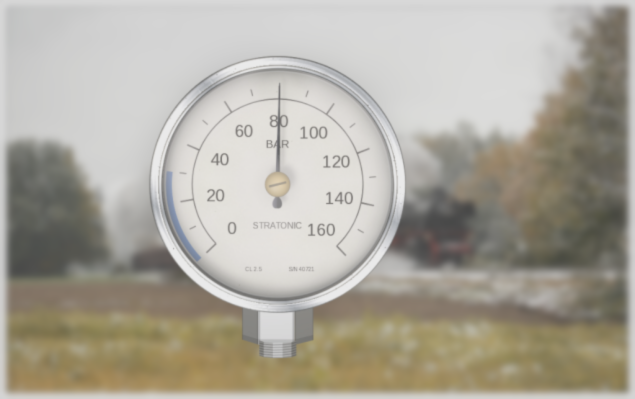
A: 80 bar
